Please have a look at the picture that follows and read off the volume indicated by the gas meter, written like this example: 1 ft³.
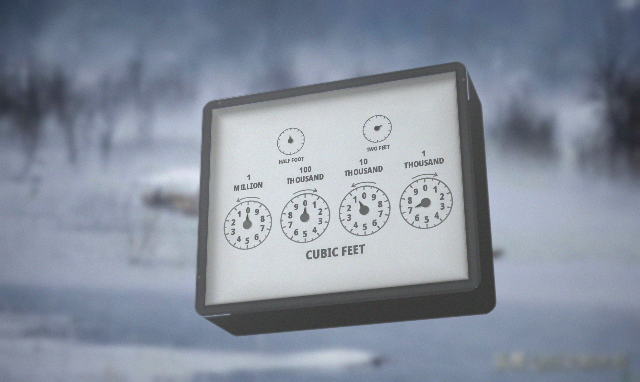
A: 700 ft³
